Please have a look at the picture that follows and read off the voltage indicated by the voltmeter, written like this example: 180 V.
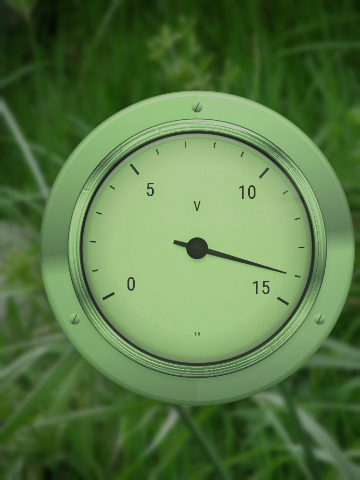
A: 14 V
